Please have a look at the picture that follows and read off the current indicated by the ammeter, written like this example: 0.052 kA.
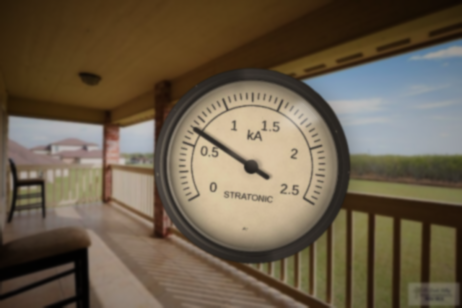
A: 0.65 kA
